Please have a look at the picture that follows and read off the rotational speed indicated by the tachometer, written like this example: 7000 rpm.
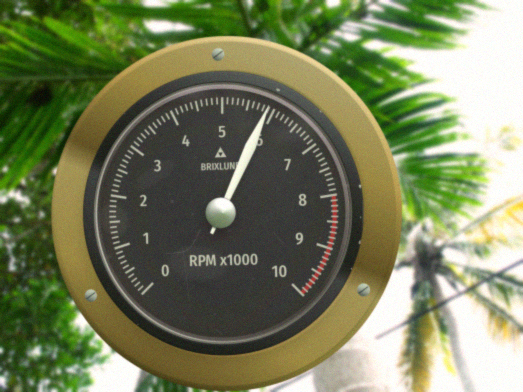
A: 5900 rpm
